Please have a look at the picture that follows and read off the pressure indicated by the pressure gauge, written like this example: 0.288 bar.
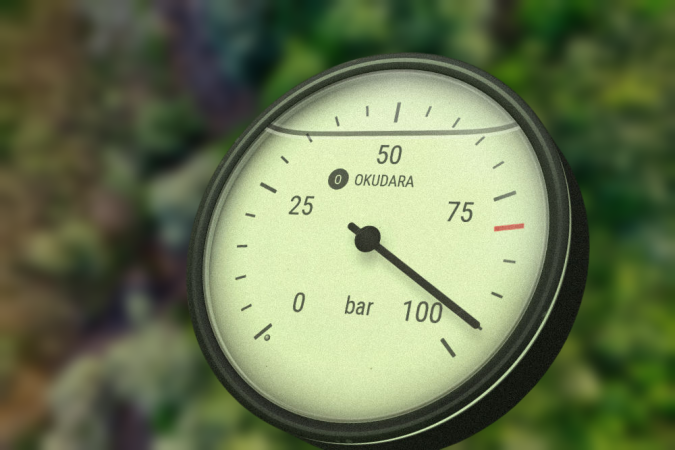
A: 95 bar
